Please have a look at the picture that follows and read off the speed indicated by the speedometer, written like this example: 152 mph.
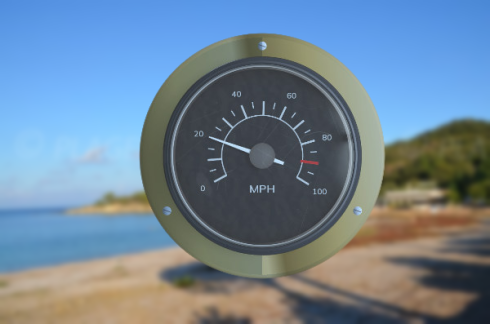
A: 20 mph
